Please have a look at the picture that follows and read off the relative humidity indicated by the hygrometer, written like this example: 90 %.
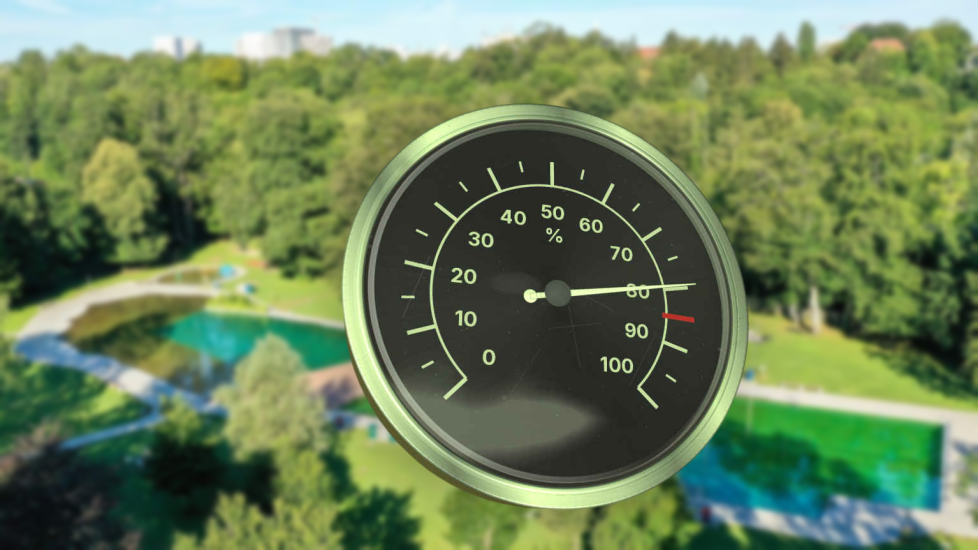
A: 80 %
